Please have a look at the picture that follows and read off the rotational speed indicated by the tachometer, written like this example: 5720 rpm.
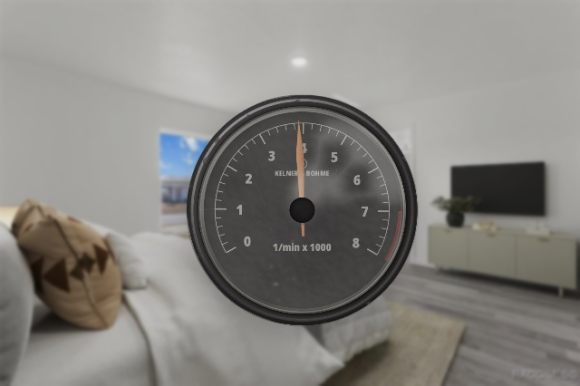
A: 3900 rpm
